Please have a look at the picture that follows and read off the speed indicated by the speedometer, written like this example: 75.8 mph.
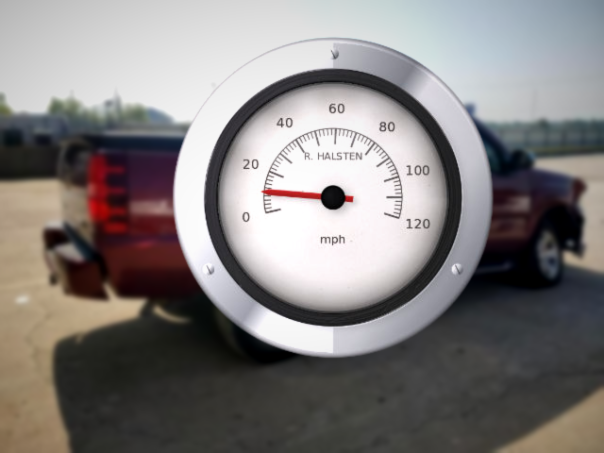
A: 10 mph
